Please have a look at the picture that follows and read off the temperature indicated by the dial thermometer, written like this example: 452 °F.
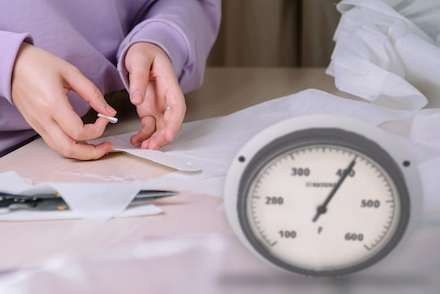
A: 400 °F
